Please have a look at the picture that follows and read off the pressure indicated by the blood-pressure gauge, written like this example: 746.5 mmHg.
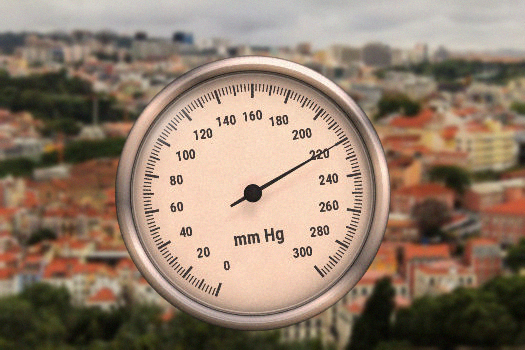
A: 220 mmHg
